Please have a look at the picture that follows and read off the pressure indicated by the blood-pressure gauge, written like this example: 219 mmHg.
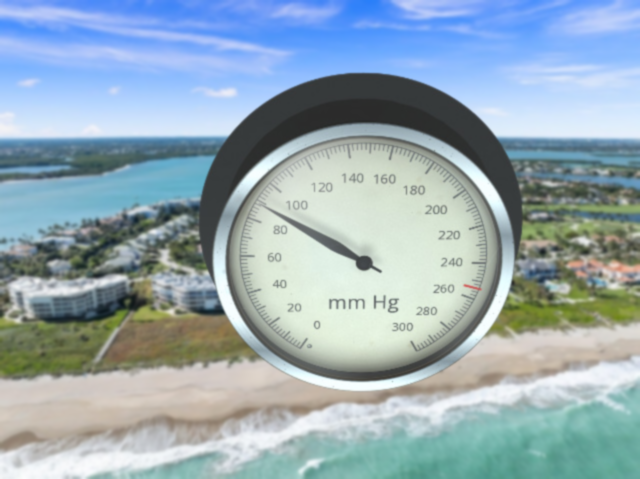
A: 90 mmHg
